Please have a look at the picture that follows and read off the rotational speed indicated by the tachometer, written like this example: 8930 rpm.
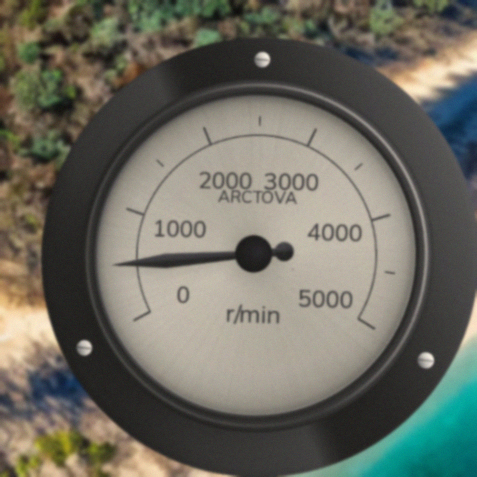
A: 500 rpm
